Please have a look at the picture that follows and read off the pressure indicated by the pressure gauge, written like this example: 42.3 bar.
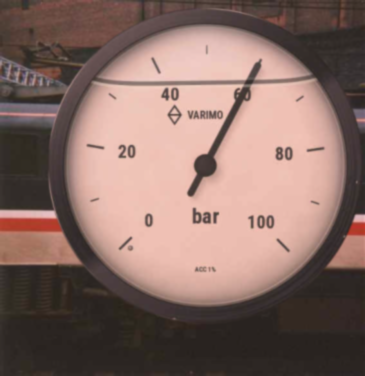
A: 60 bar
